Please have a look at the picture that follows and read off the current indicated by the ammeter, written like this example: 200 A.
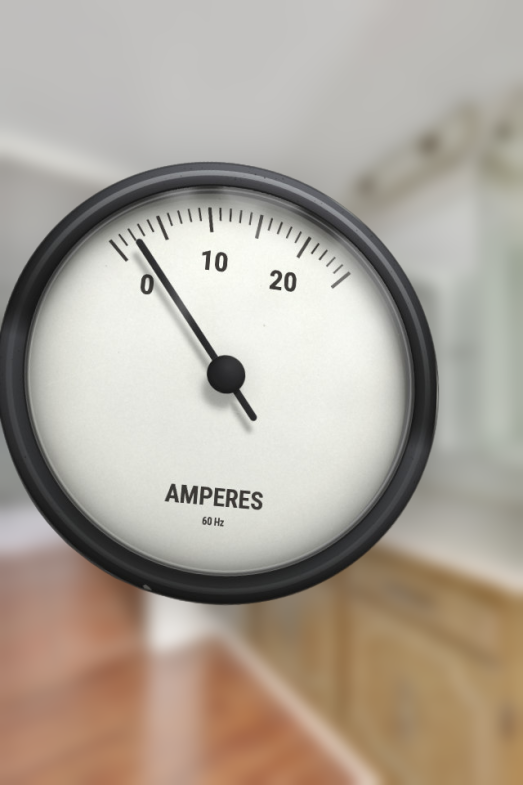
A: 2 A
